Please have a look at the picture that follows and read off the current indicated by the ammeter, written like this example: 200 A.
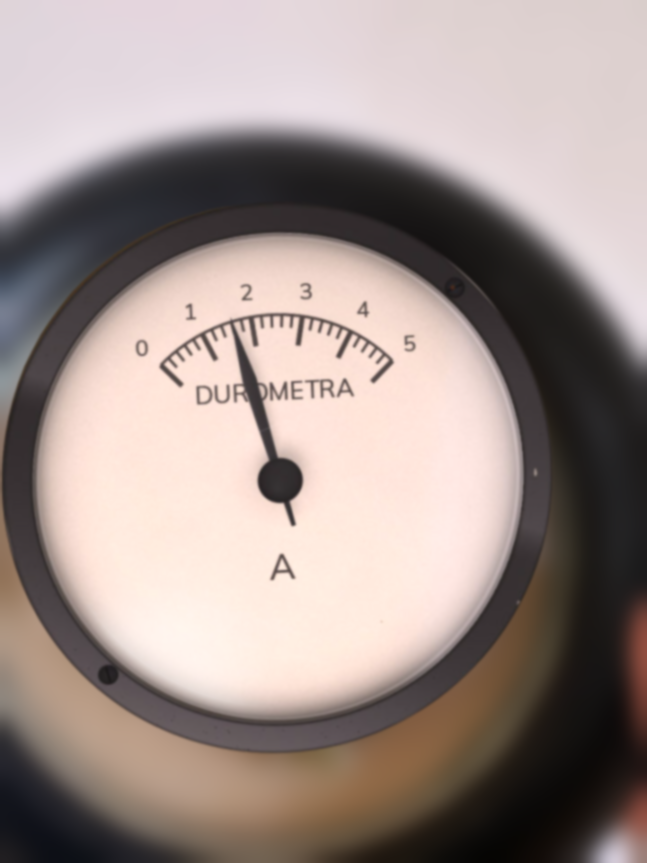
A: 1.6 A
